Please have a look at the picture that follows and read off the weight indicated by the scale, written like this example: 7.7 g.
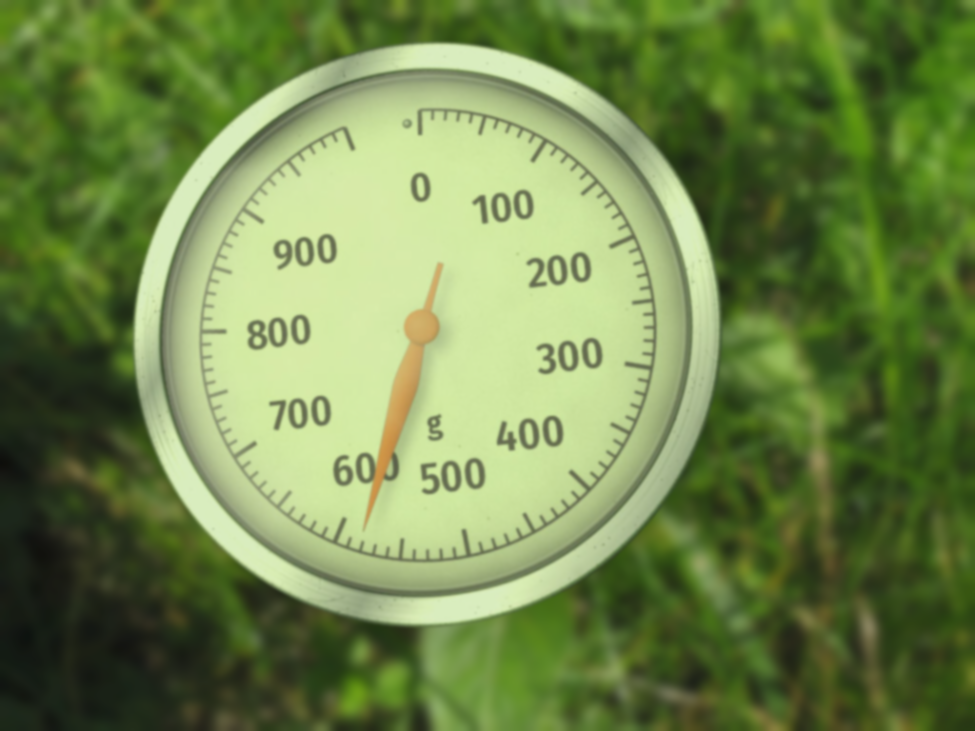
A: 580 g
